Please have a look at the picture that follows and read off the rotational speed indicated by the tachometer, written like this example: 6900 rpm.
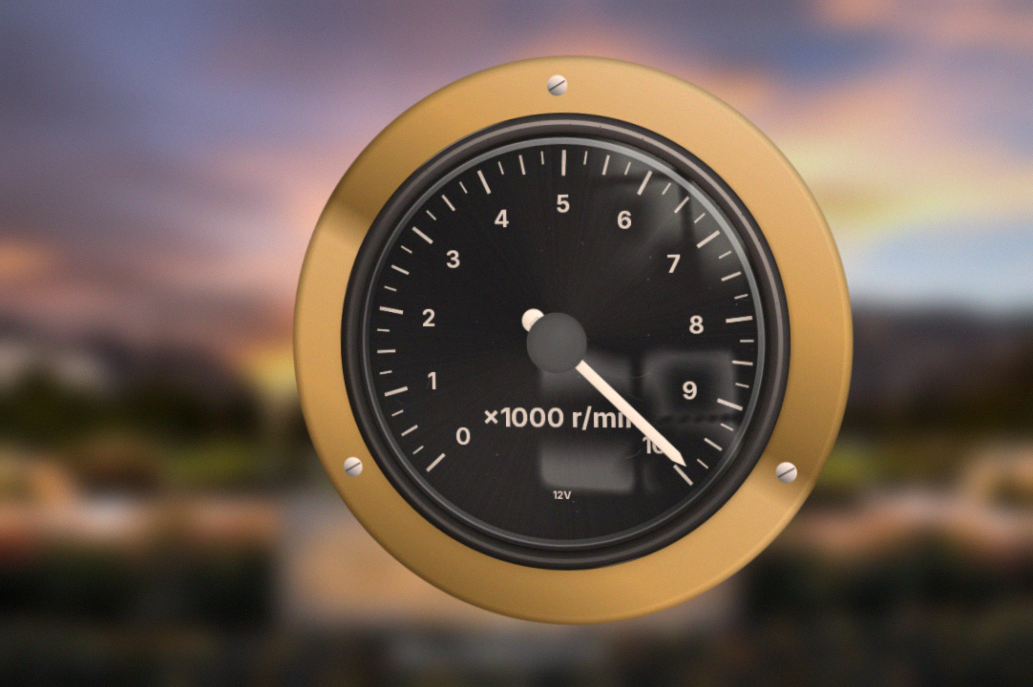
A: 9875 rpm
